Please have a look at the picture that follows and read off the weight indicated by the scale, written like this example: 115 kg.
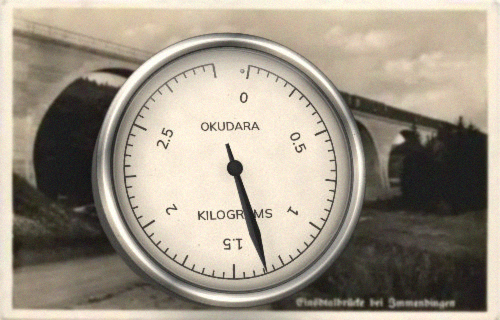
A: 1.35 kg
